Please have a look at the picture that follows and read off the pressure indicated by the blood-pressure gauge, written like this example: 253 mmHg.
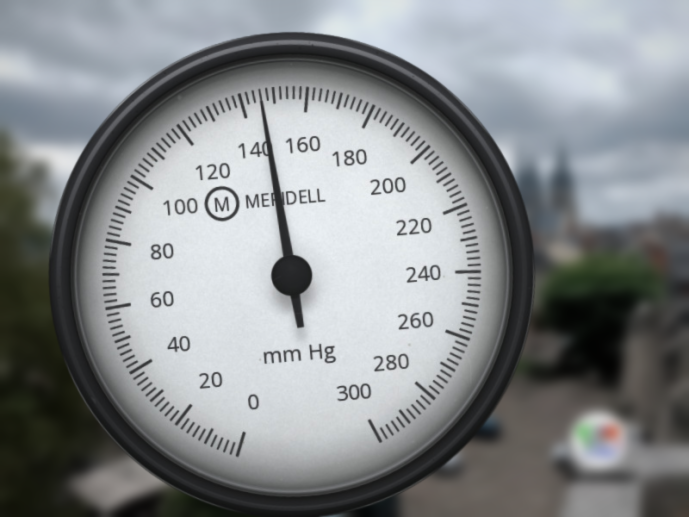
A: 146 mmHg
